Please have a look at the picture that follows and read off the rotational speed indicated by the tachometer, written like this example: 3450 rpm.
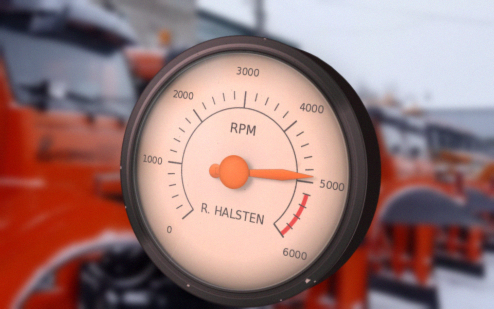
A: 4900 rpm
